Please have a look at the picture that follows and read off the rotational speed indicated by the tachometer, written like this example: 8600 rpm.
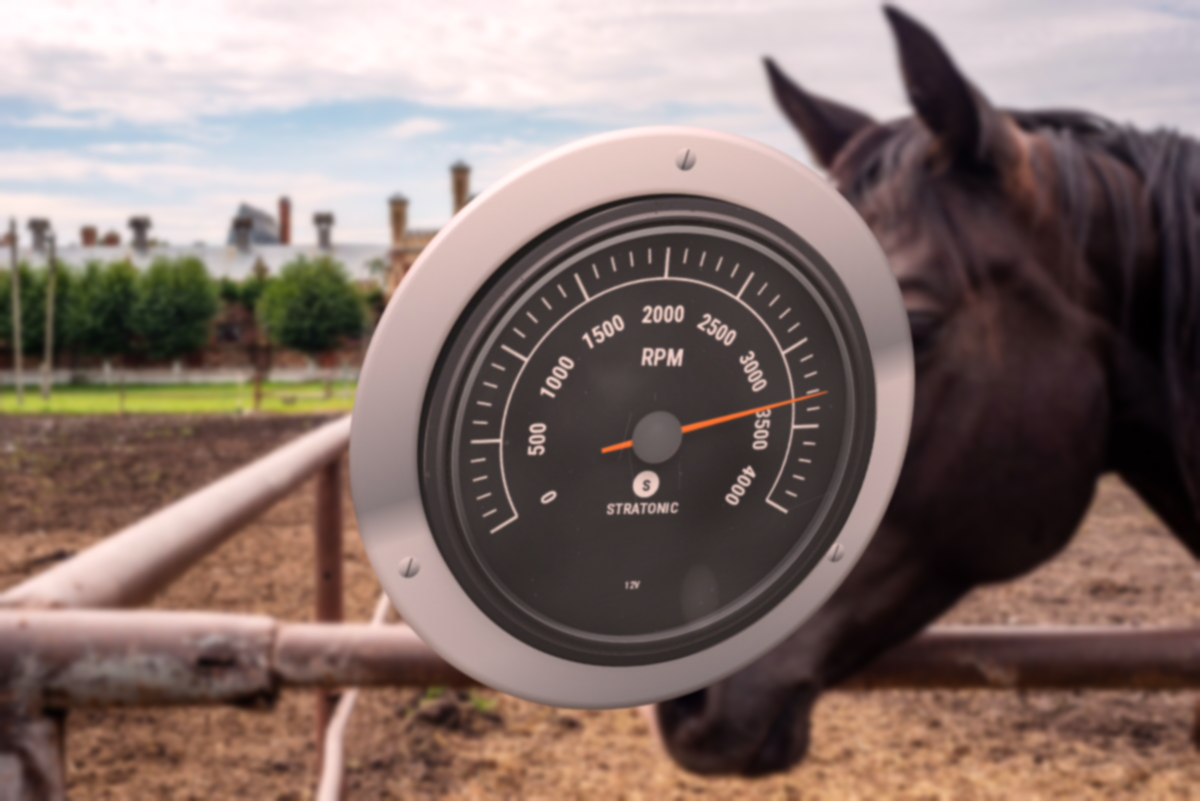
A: 3300 rpm
